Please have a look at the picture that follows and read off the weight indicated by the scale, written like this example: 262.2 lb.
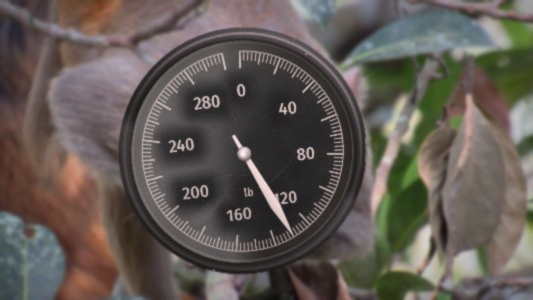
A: 130 lb
